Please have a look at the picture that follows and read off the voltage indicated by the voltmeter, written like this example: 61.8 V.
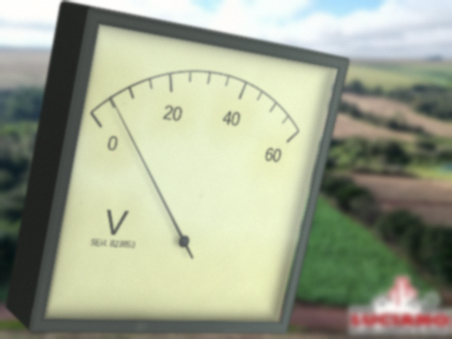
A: 5 V
